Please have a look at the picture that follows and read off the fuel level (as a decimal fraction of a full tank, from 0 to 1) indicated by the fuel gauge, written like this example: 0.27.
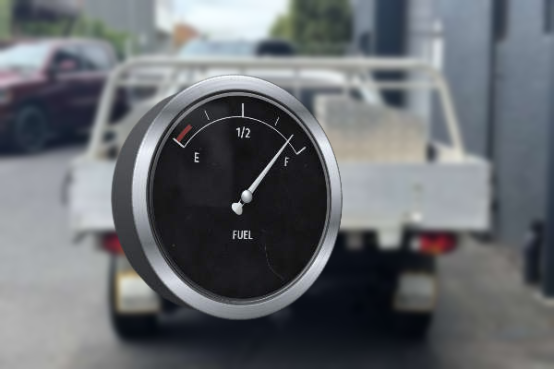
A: 0.875
